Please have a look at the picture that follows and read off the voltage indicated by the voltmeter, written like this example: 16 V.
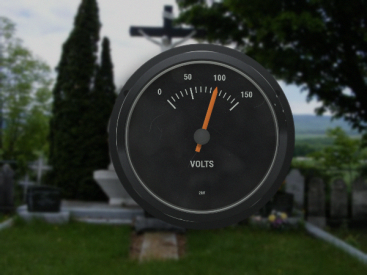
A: 100 V
